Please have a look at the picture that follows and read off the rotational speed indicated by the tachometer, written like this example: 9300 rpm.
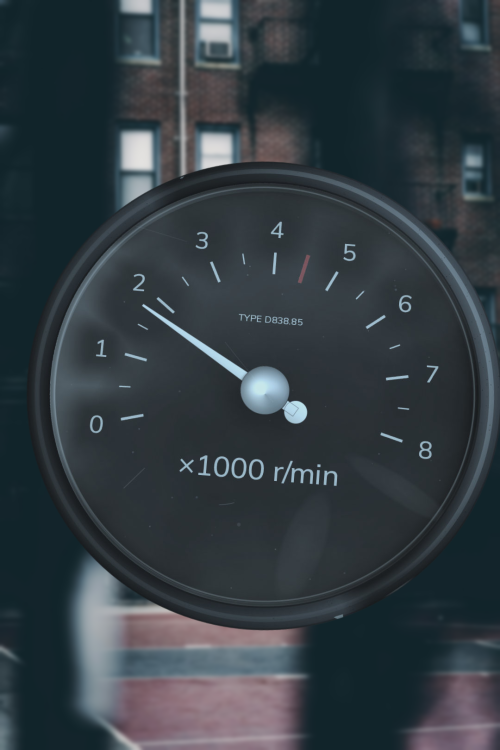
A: 1750 rpm
